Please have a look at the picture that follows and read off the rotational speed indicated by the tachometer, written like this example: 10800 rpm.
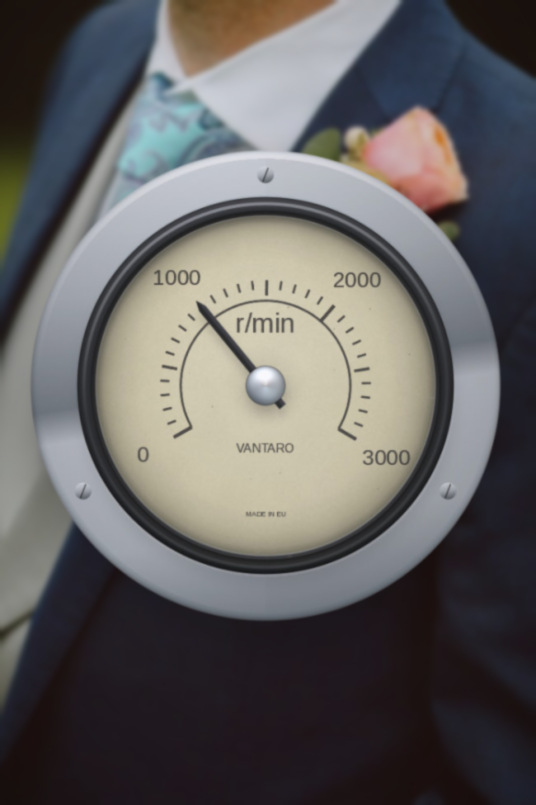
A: 1000 rpm
